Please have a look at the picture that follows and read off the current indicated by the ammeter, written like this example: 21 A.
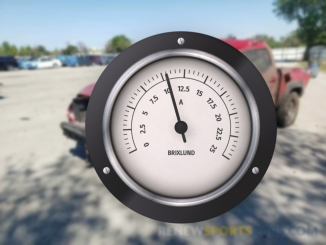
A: 10.5 A
